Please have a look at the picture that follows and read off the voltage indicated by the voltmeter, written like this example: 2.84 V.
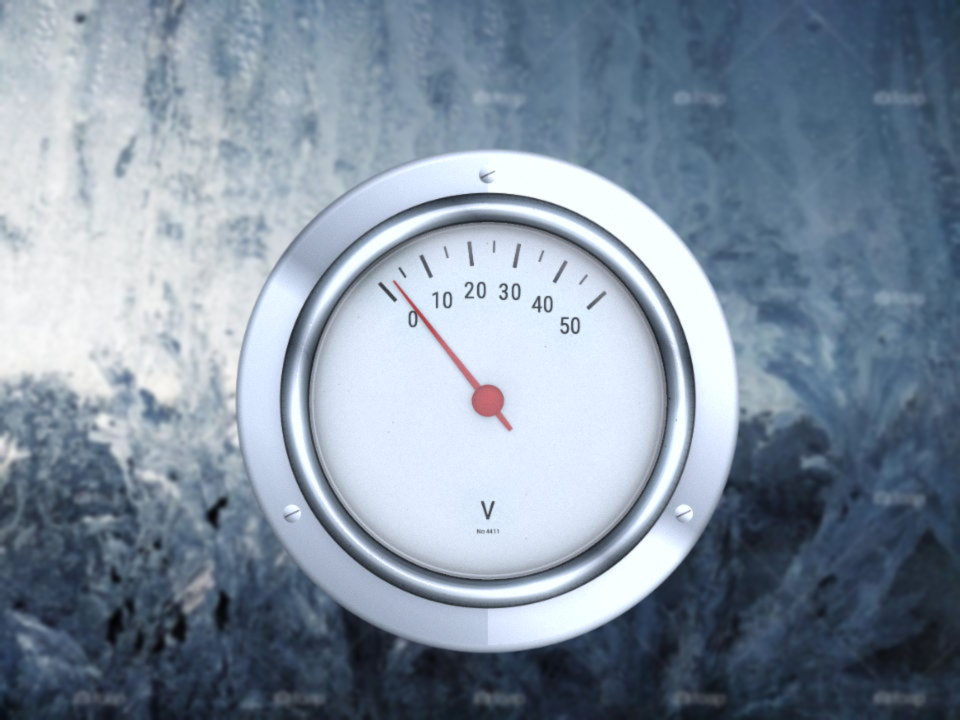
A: 2.5 V
